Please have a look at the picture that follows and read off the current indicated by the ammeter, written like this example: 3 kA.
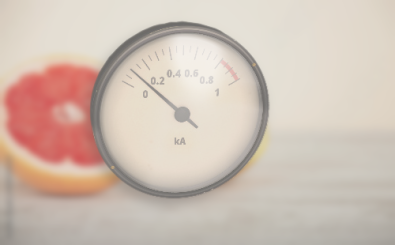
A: 0.1 kA
